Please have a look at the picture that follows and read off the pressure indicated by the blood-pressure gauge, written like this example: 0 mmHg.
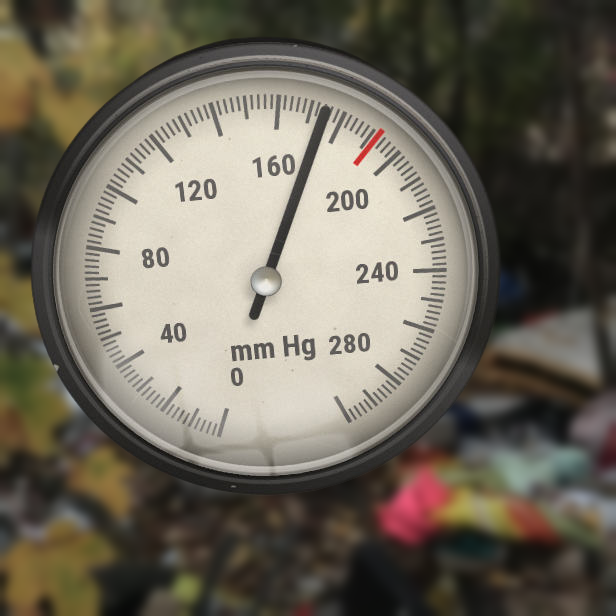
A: 174 mmHg
